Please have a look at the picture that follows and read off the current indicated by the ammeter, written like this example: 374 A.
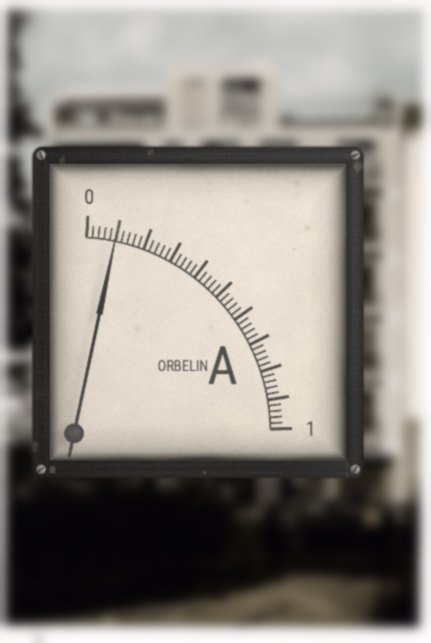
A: 0.1 A
